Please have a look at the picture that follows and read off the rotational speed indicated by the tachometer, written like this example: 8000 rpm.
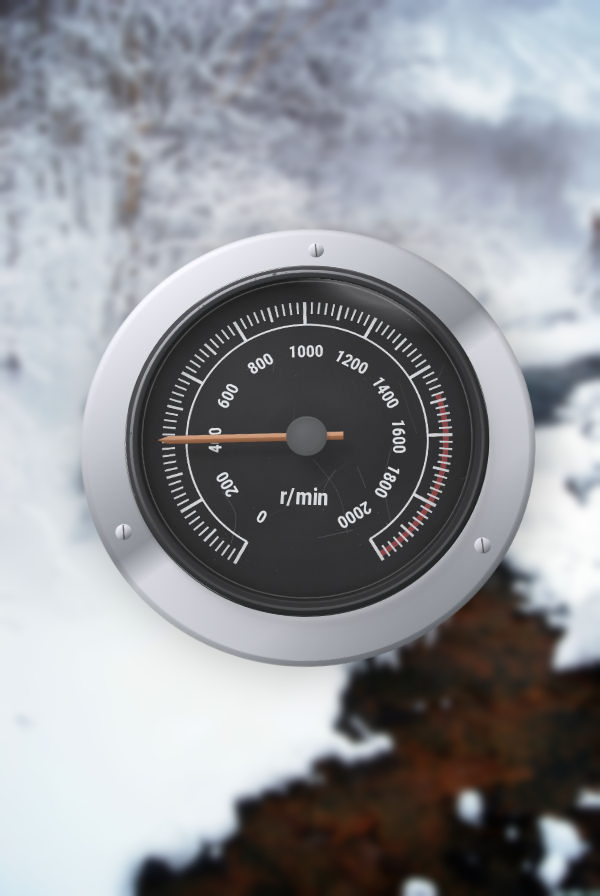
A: 400 rpm
